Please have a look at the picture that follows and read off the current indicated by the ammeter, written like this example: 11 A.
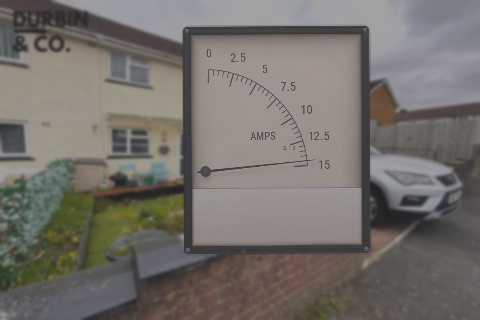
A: 14.5 A
